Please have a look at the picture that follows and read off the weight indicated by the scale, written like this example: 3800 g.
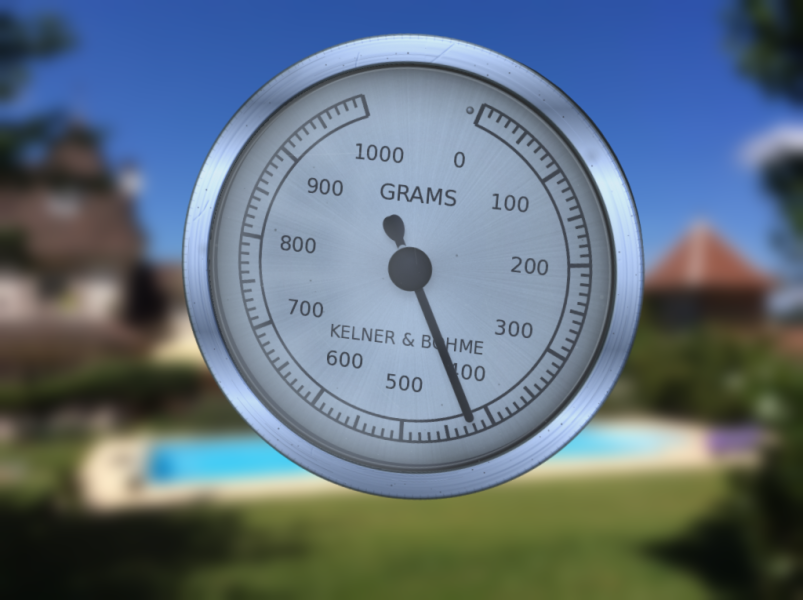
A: 420 g
